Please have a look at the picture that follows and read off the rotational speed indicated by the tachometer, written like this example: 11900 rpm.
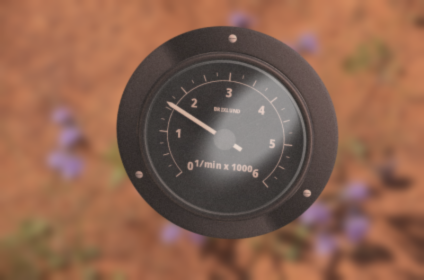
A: 1625 rpm
